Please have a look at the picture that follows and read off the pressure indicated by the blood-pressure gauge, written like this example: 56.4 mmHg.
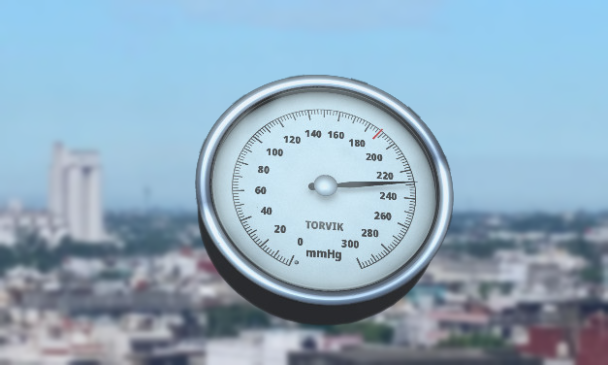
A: 230 mmHg
